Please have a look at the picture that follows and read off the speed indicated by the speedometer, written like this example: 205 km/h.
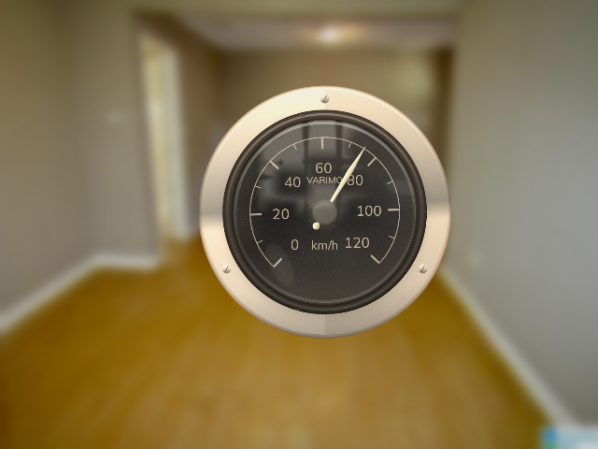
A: 75 km/h
